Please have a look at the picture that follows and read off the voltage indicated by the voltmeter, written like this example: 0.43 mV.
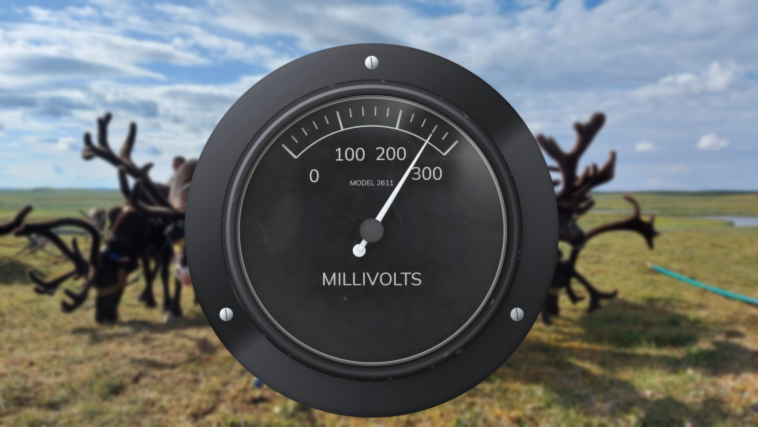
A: 260 mV
